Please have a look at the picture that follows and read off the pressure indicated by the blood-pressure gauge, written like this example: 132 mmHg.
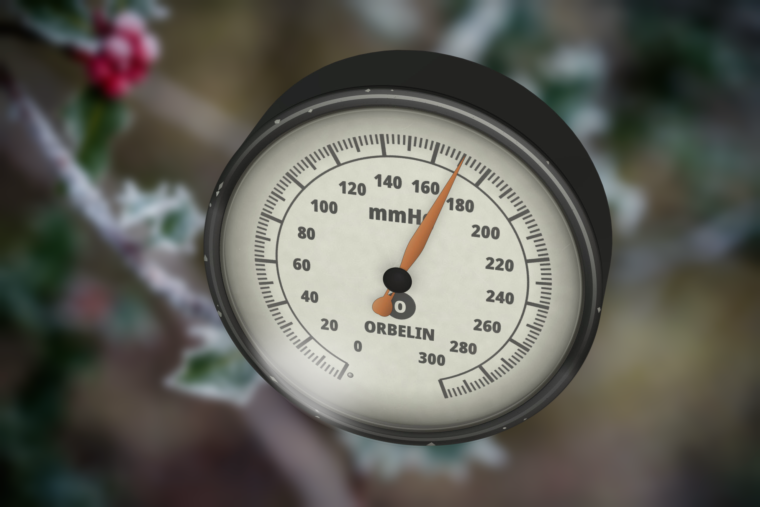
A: 170 mmHg
